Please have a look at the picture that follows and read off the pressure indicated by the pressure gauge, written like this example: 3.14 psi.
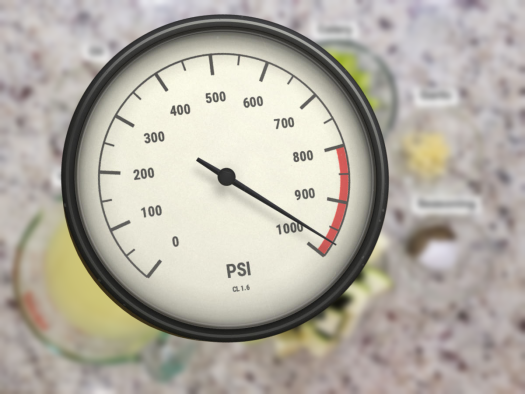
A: 975 psi
